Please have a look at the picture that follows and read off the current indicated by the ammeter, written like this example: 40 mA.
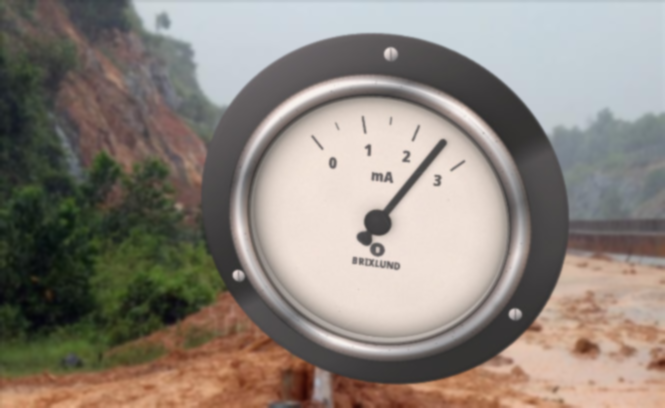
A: 2.5 mA
